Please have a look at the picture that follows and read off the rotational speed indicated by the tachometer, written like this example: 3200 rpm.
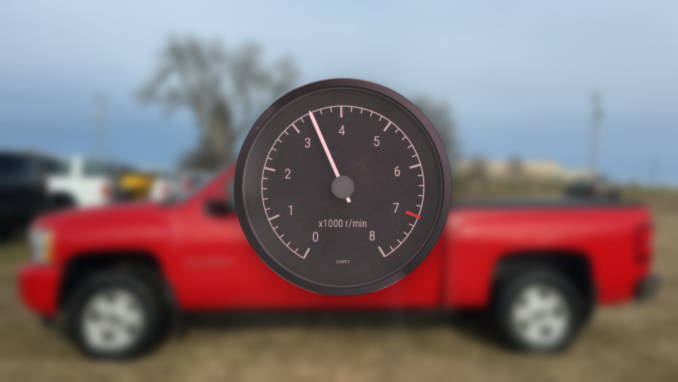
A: 3400 rpm
